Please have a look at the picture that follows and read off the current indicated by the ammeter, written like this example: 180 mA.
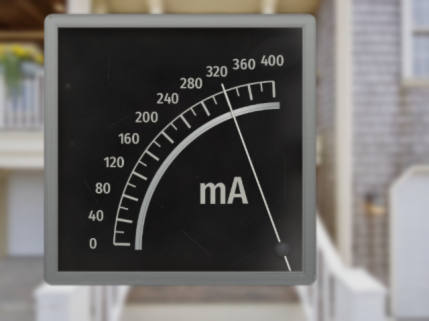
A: 320 mA
